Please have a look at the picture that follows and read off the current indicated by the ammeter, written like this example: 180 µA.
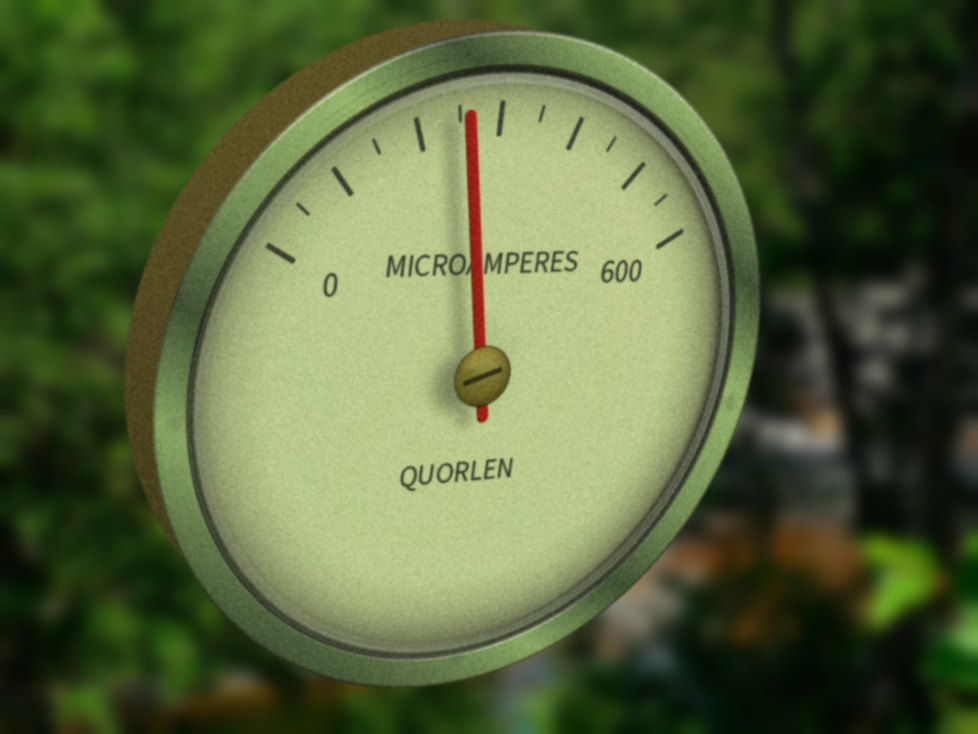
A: 250 µA
